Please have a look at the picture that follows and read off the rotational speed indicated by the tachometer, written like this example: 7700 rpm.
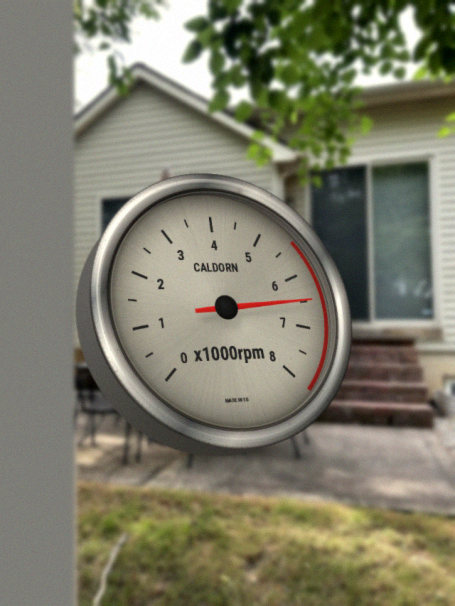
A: 6500 rpm
